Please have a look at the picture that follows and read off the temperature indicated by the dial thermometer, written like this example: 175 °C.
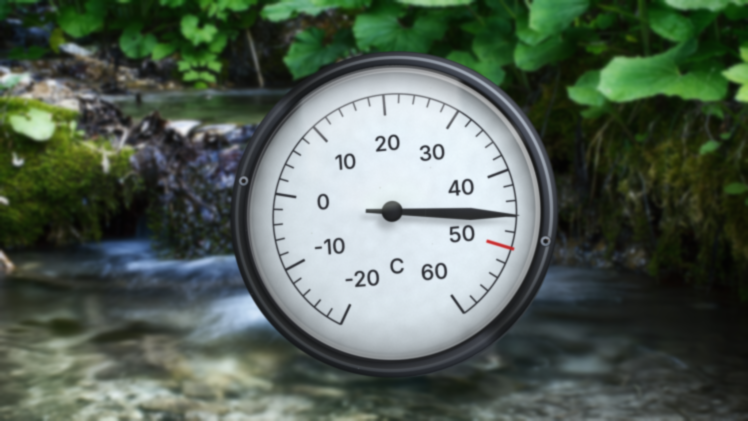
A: 46 °C
